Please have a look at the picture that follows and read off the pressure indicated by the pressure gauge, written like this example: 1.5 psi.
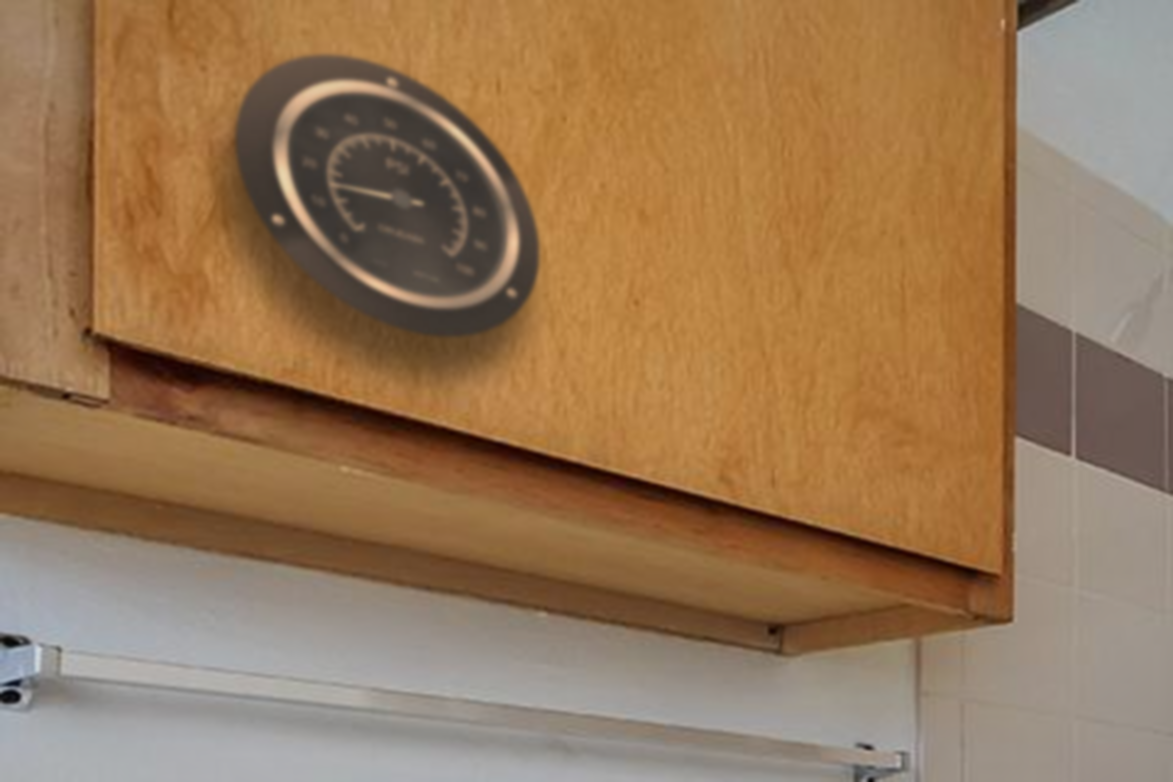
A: 15 psi
